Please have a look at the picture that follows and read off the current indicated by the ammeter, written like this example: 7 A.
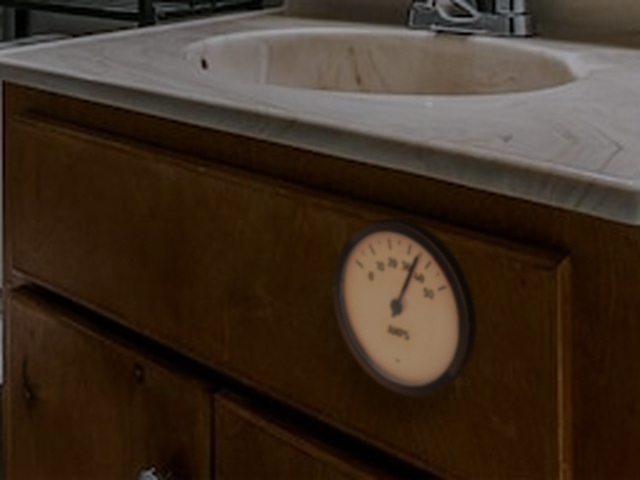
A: 35 A
